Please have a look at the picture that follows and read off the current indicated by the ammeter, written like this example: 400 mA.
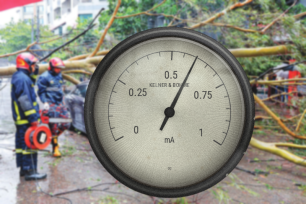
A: 0.6 mA
